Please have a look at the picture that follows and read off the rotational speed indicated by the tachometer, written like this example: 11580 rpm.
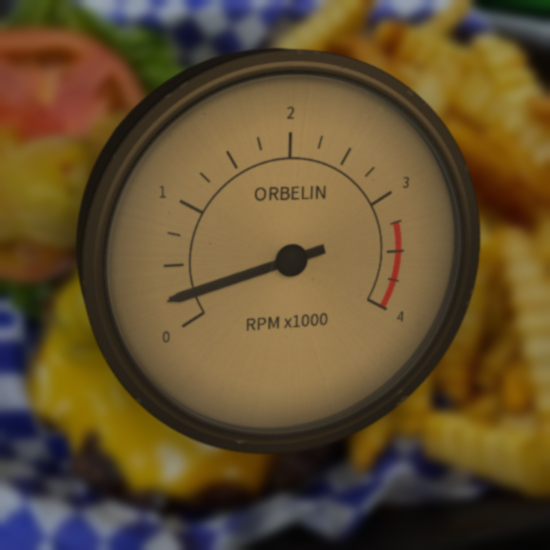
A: 250 rpm
